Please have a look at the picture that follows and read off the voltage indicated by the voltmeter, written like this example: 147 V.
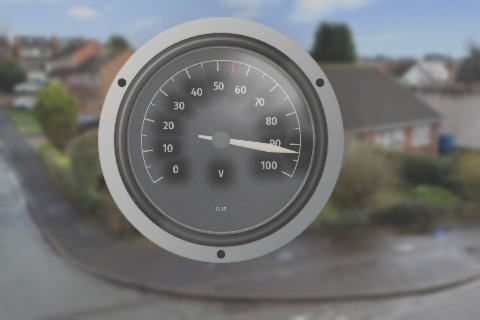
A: 92.5 V
